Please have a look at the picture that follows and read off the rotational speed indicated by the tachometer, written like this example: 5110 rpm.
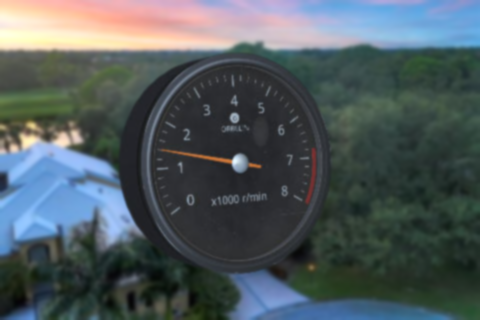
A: 1400 rpm
